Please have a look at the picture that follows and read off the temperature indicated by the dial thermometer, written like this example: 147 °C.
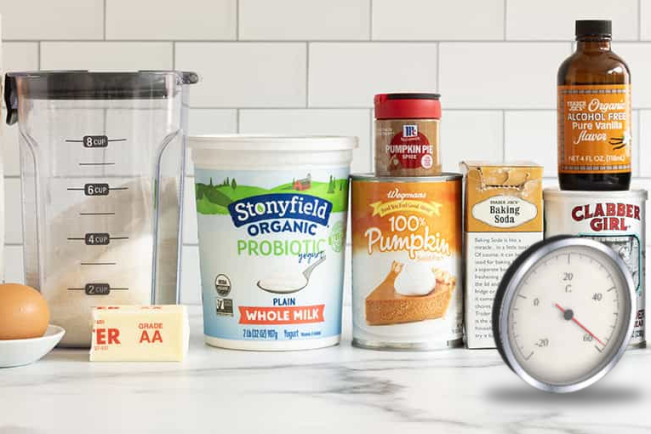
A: 58 °C
